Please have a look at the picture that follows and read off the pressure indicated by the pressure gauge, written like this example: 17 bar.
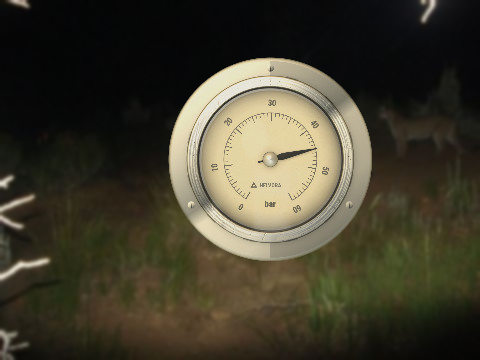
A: 45 bar
